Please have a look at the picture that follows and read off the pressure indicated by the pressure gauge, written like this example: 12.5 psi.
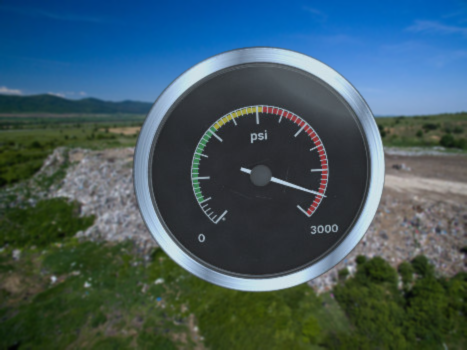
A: 2750 psi
